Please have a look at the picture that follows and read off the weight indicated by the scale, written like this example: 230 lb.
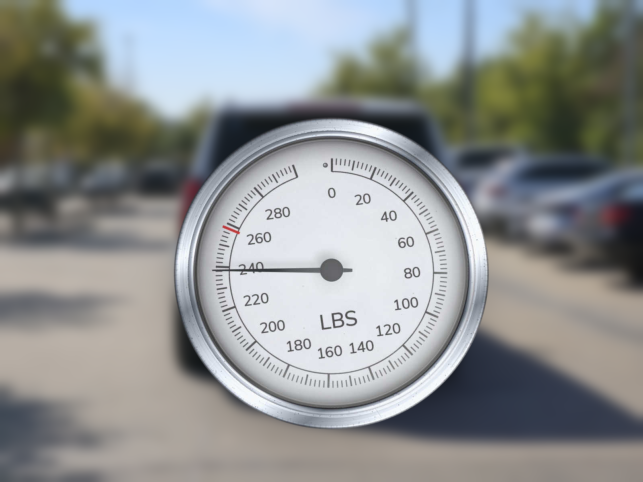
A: 238 lb
